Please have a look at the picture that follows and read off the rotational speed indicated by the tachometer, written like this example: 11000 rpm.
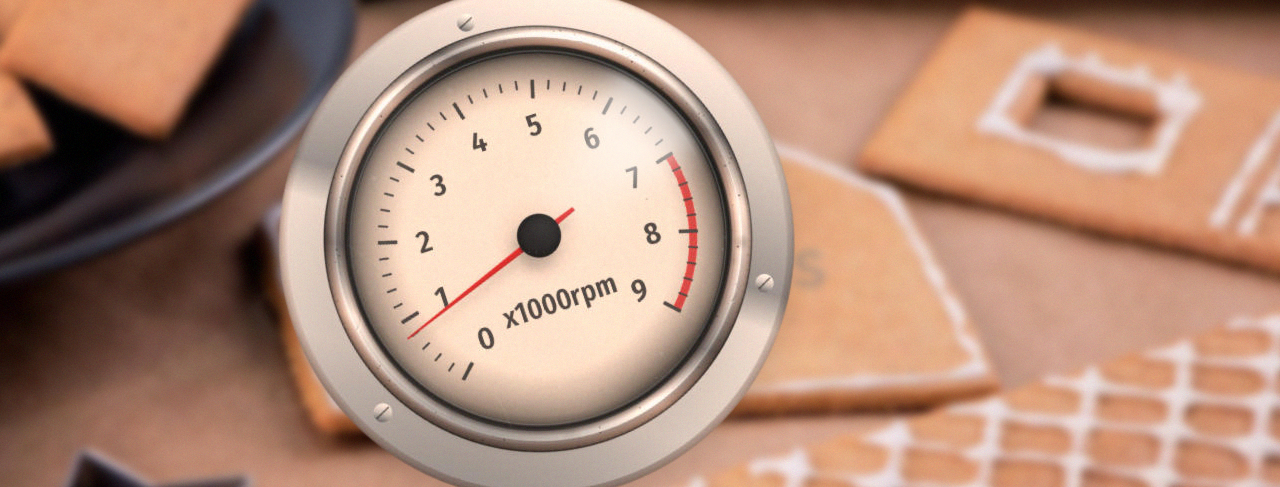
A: 800 rpm
